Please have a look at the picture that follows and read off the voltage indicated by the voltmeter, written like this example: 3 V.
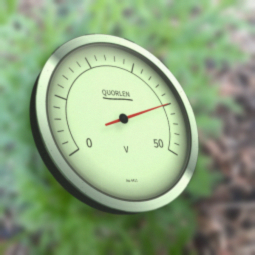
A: 40 V
